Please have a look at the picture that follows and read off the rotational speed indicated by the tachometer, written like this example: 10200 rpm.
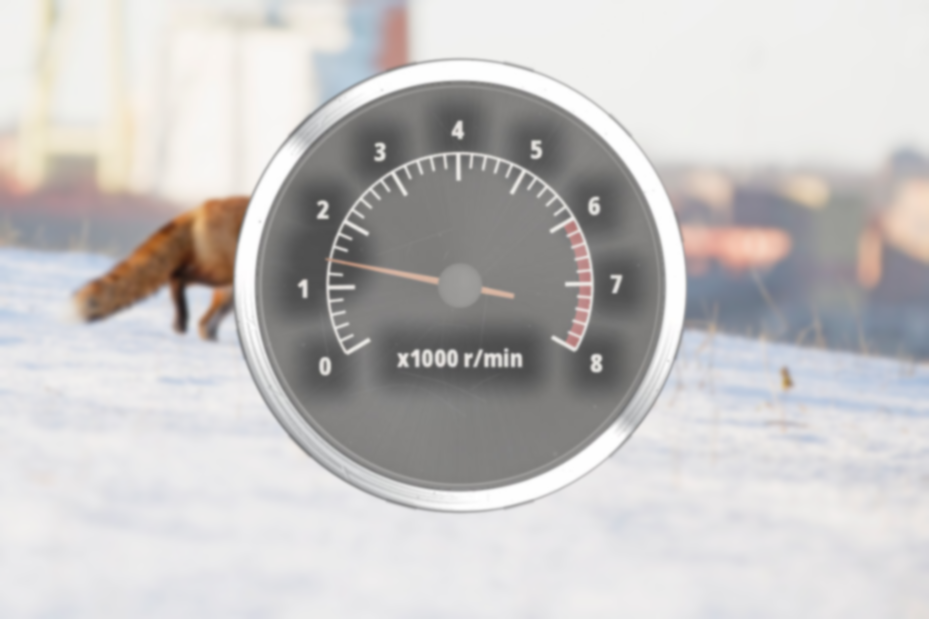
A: 1400 rpm
